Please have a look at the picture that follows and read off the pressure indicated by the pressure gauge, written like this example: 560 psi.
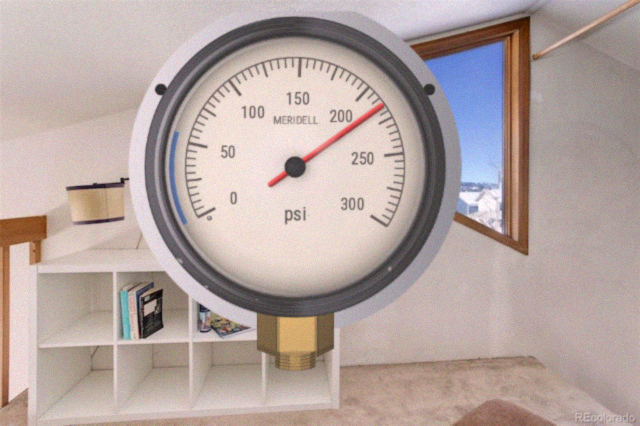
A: 215 psi
